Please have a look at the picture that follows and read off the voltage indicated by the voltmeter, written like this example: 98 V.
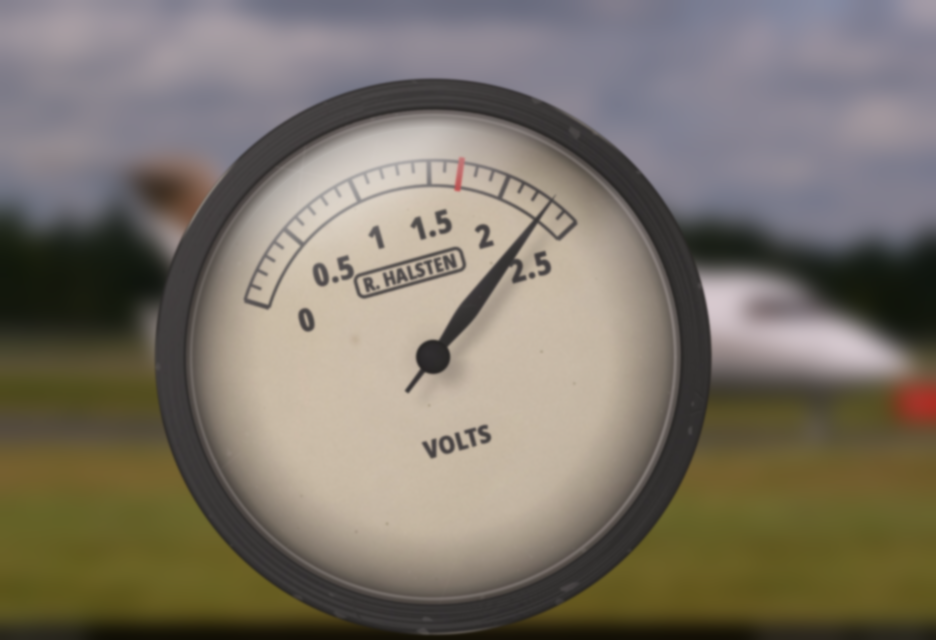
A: 2.3 V
